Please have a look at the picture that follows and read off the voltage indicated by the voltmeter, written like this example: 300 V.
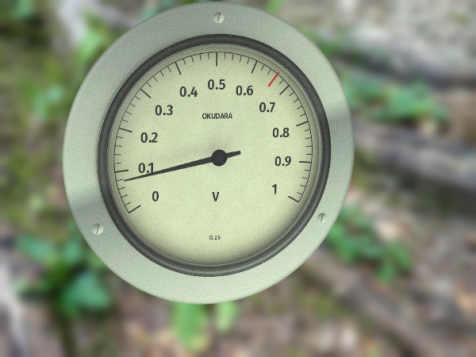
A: 0.08 V
